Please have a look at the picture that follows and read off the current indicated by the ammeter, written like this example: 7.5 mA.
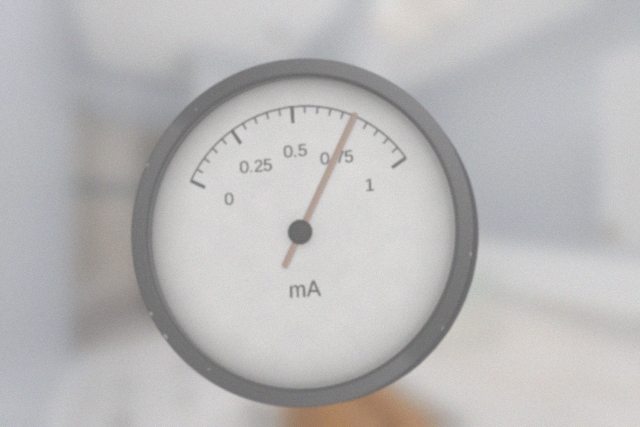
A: 0.75 mA
